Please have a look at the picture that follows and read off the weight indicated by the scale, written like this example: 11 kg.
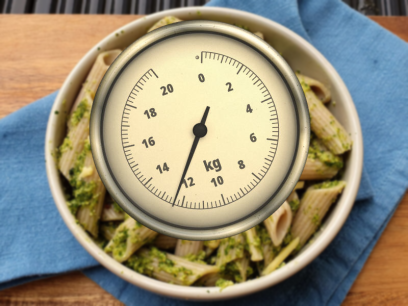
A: 12.4 kg
